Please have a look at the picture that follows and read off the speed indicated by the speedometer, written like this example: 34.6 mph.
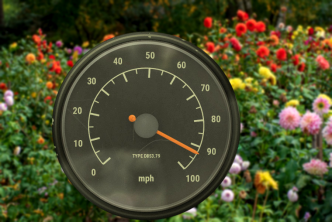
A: 92.5 mph
